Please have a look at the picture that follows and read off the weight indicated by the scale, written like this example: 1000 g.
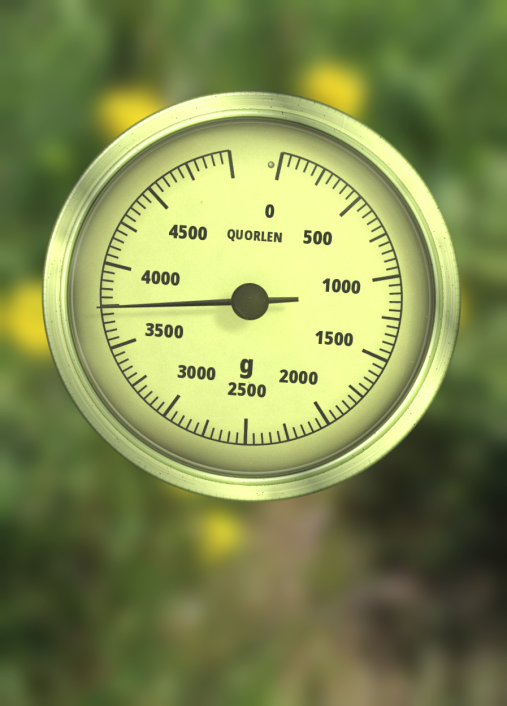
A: 3750 g
